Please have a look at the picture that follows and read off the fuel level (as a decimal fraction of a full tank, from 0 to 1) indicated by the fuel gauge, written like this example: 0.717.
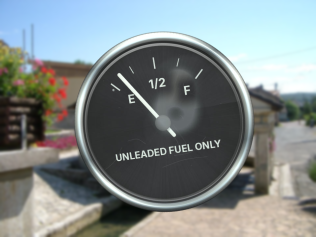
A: 0.125
